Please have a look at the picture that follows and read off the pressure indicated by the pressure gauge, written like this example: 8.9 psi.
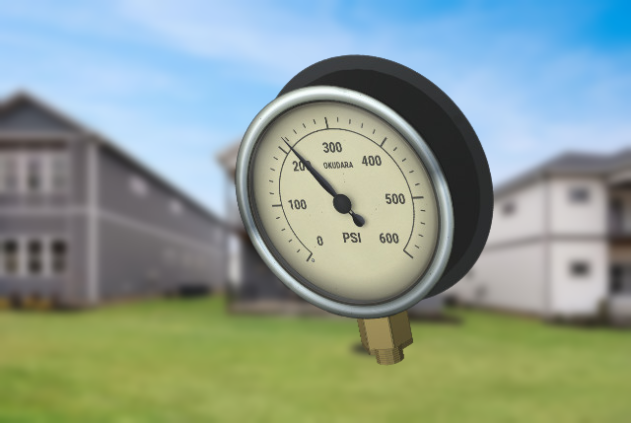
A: 220 psi
